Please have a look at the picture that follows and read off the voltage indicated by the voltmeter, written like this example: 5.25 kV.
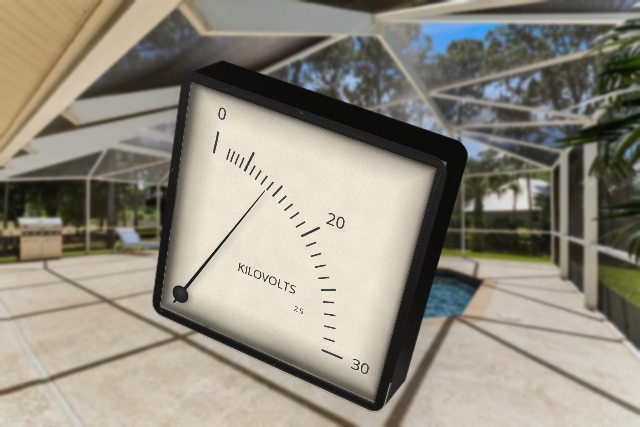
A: 14 kV
